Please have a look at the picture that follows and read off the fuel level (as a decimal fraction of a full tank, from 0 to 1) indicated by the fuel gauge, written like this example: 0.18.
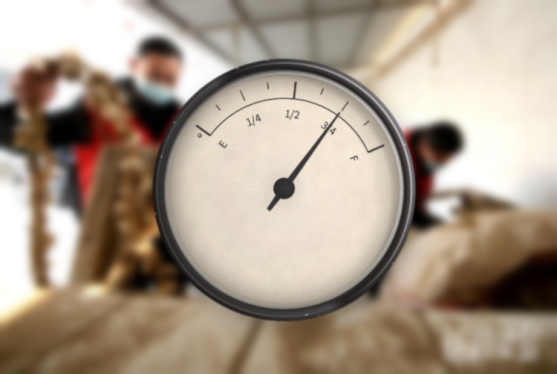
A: 0.75
